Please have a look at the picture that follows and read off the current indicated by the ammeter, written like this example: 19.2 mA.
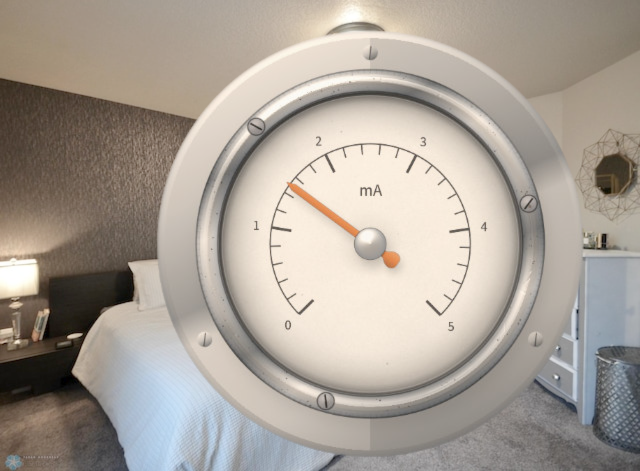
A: 1.5 mA
